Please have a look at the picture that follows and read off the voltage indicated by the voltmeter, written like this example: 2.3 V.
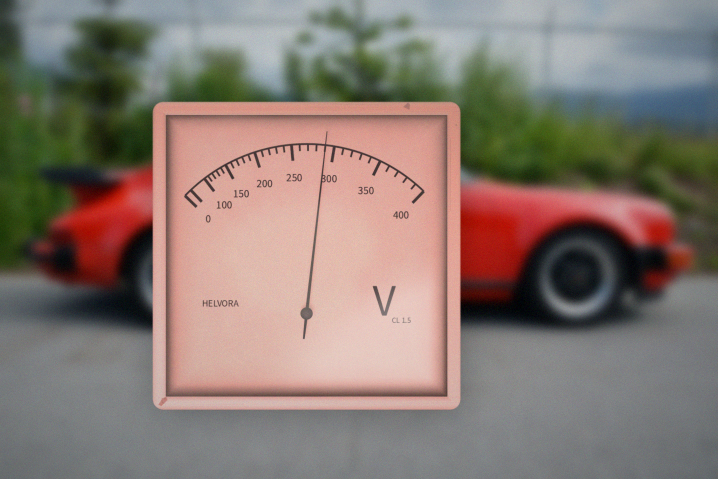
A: 290 V
